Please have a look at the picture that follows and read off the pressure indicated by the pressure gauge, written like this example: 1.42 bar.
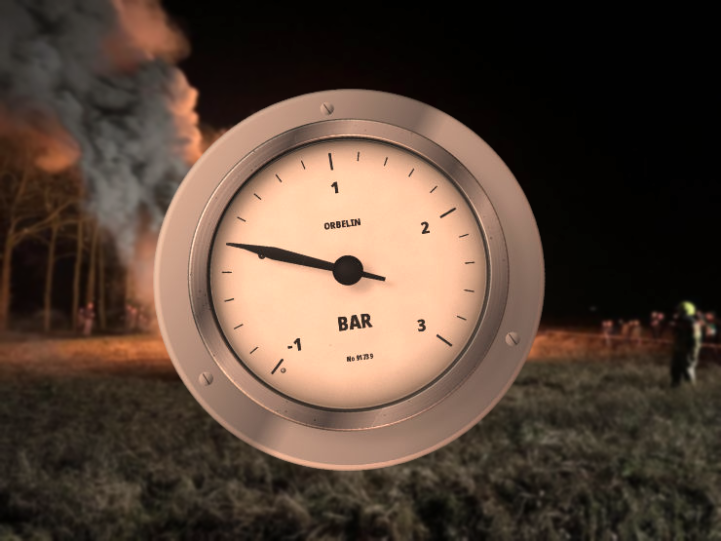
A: 0 bar
